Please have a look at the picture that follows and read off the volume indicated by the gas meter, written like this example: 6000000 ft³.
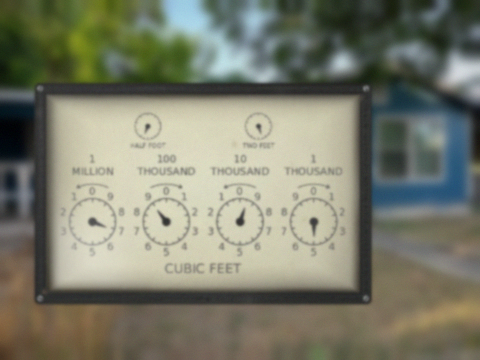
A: 689500 ft³
